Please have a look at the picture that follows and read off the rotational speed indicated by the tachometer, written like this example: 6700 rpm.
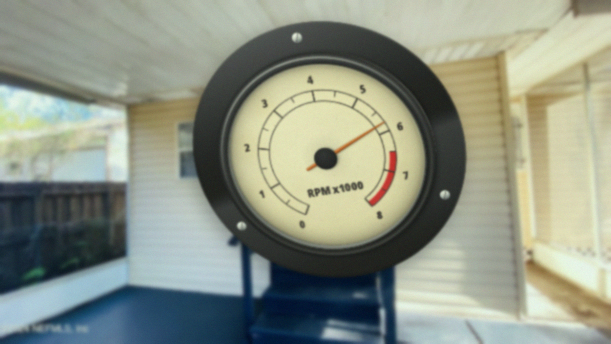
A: 5750 rpm
